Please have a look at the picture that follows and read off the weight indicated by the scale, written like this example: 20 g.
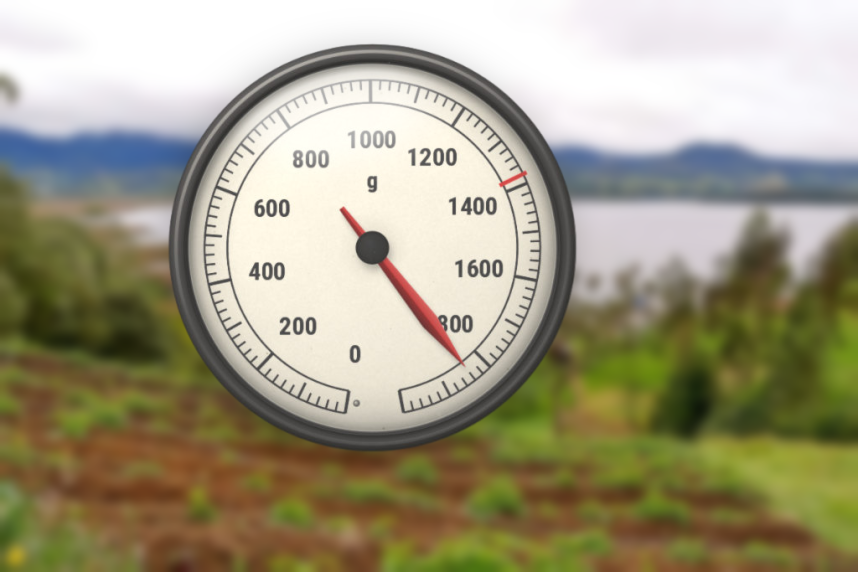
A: 1840 g
